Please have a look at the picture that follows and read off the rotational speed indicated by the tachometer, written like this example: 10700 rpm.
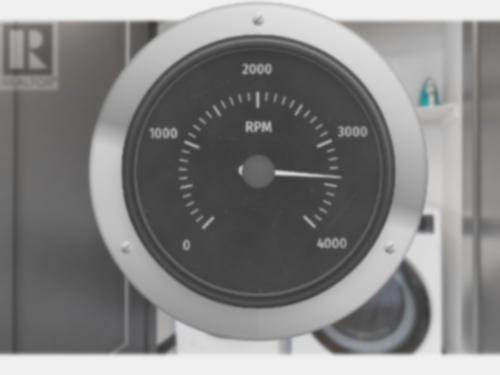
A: 3400 rpm
